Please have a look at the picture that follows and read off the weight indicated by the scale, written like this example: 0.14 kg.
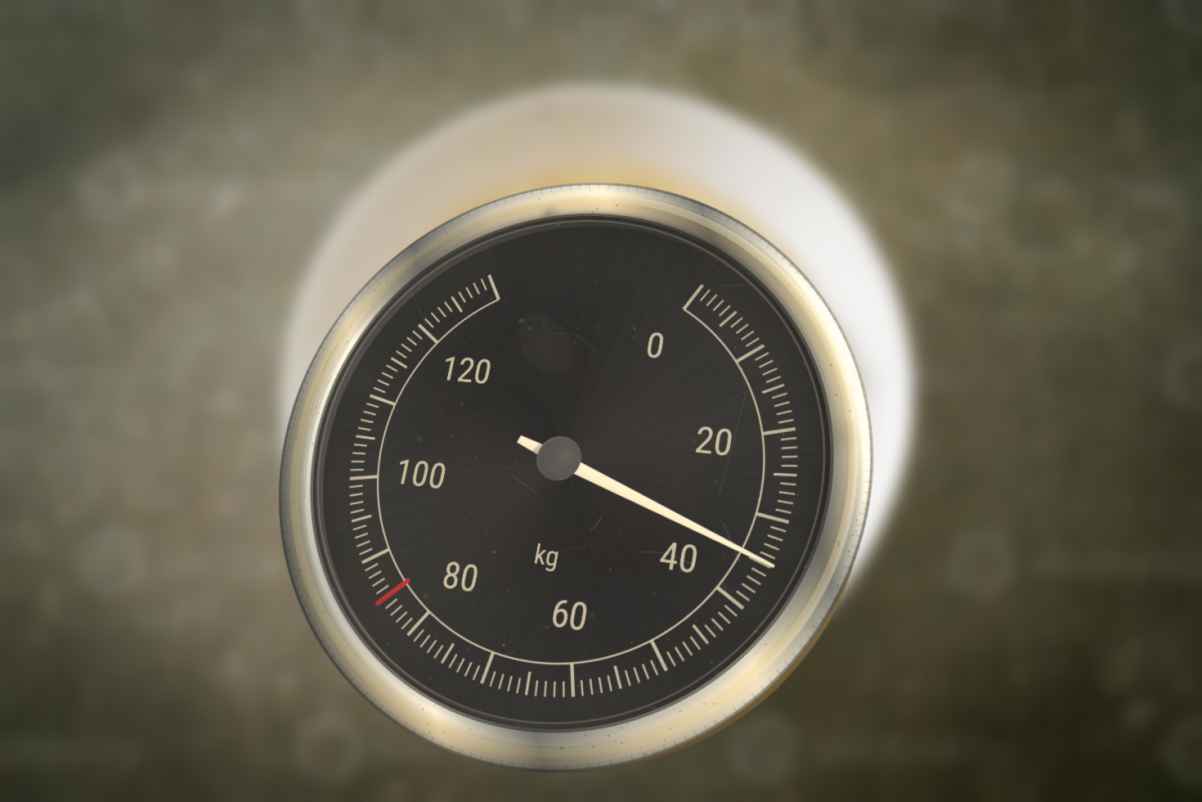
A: 35 kg
